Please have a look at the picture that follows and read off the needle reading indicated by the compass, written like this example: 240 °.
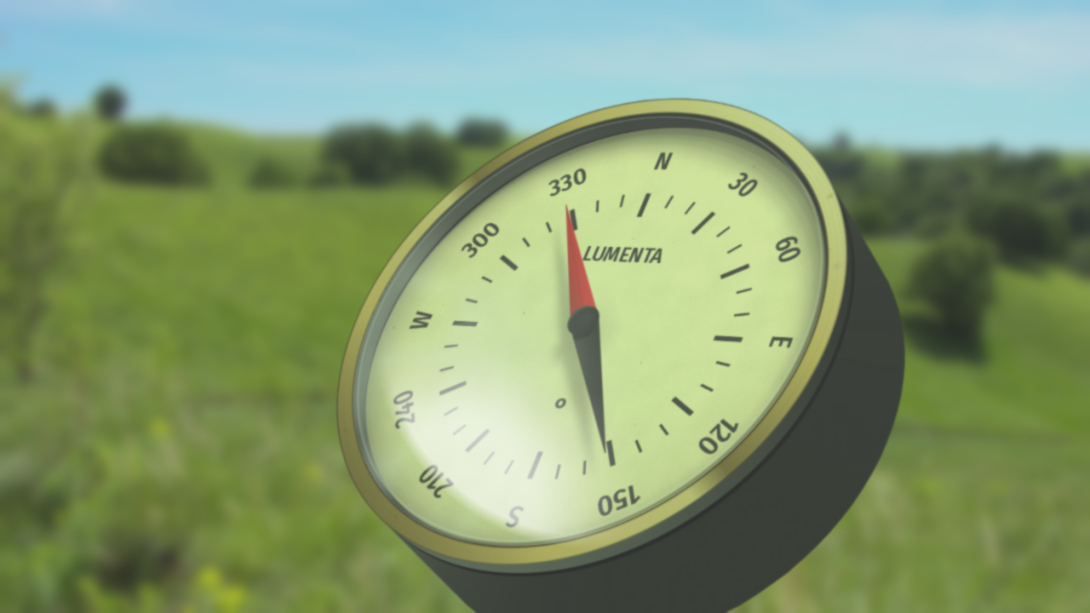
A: 330 °
